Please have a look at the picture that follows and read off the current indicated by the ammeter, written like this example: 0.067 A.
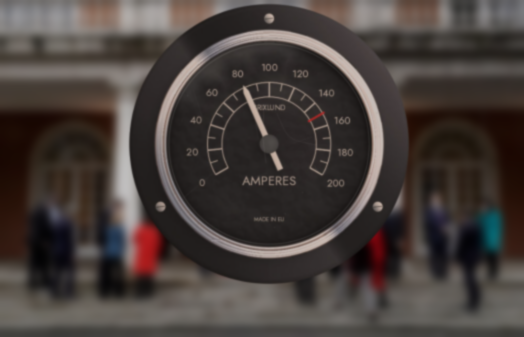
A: 80 A
